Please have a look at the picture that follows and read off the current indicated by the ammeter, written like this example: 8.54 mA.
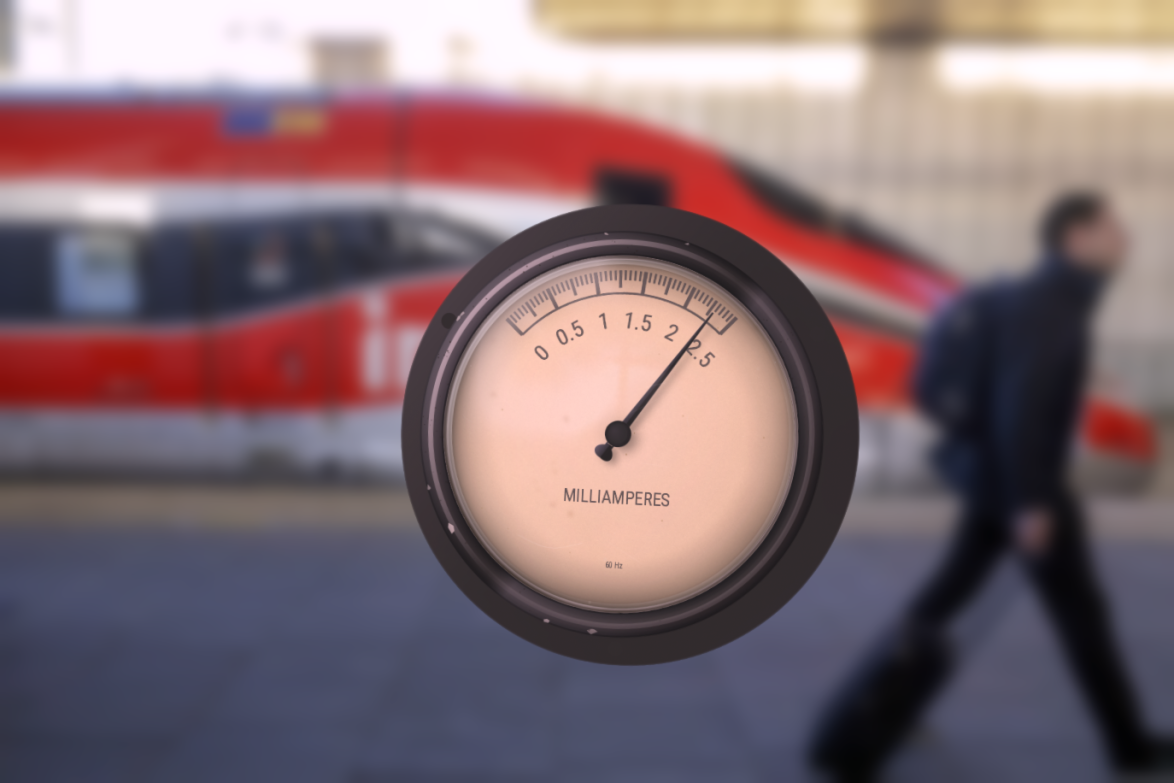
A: 2.3 mA
